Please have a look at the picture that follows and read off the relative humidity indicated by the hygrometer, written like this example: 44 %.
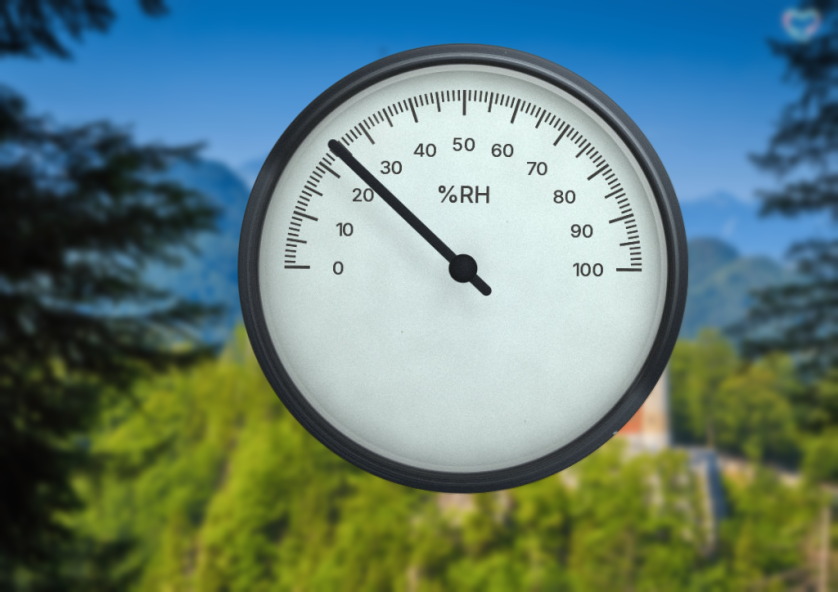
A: 24 %
